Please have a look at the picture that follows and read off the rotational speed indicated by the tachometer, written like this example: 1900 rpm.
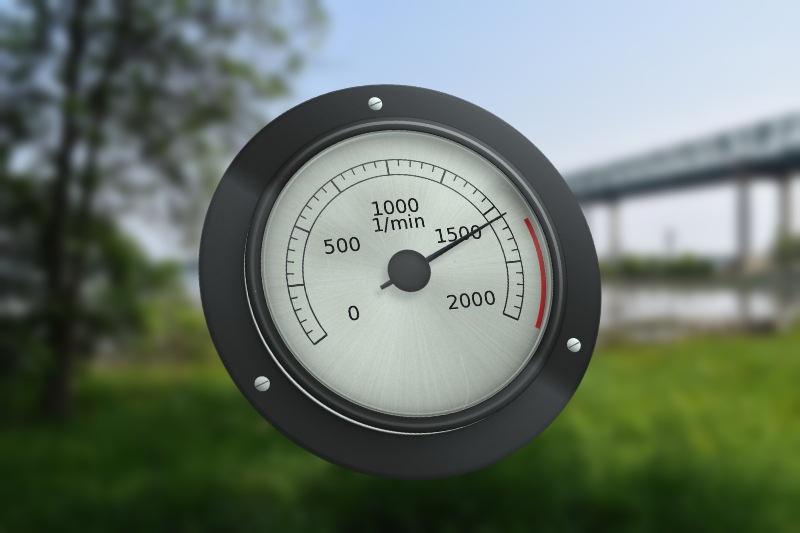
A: 1550 rpm
